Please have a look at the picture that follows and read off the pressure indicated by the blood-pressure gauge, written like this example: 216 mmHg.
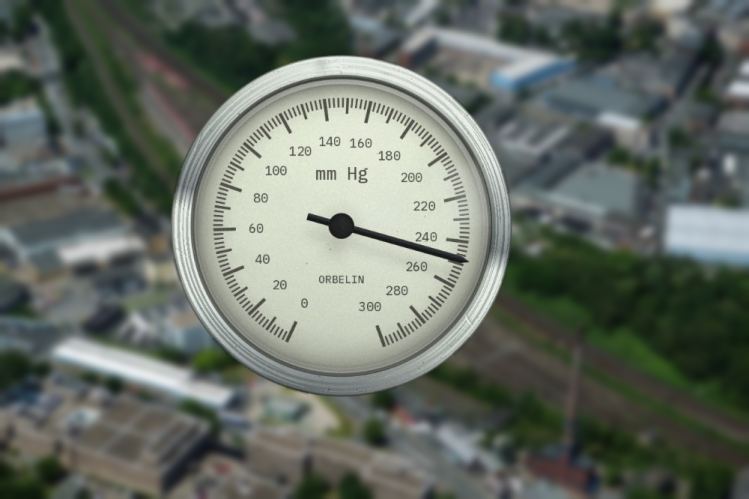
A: 248 mmHg
